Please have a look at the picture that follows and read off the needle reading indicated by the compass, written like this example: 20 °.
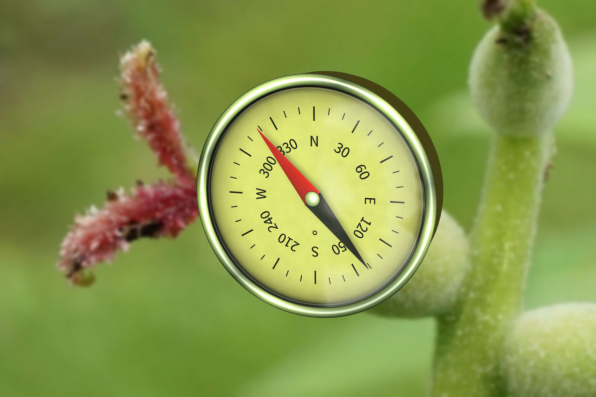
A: 320 °
